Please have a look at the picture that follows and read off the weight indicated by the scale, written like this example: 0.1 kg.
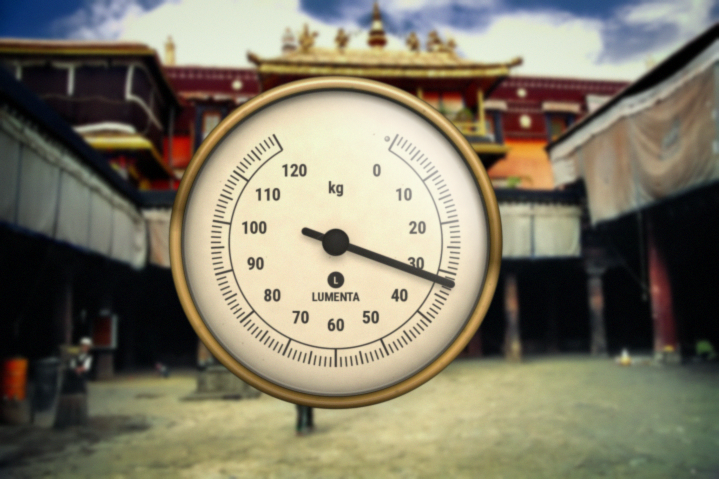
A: 32 kg
